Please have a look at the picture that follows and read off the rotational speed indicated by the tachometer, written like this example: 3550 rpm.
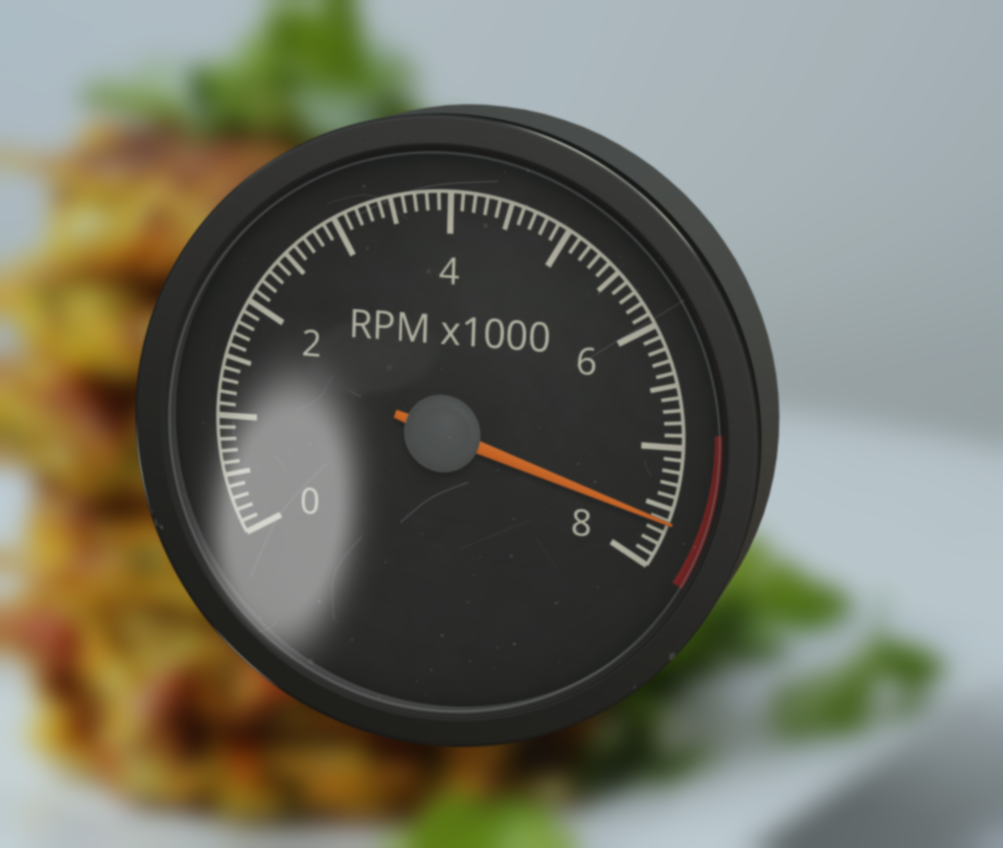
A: 7600 rpm
